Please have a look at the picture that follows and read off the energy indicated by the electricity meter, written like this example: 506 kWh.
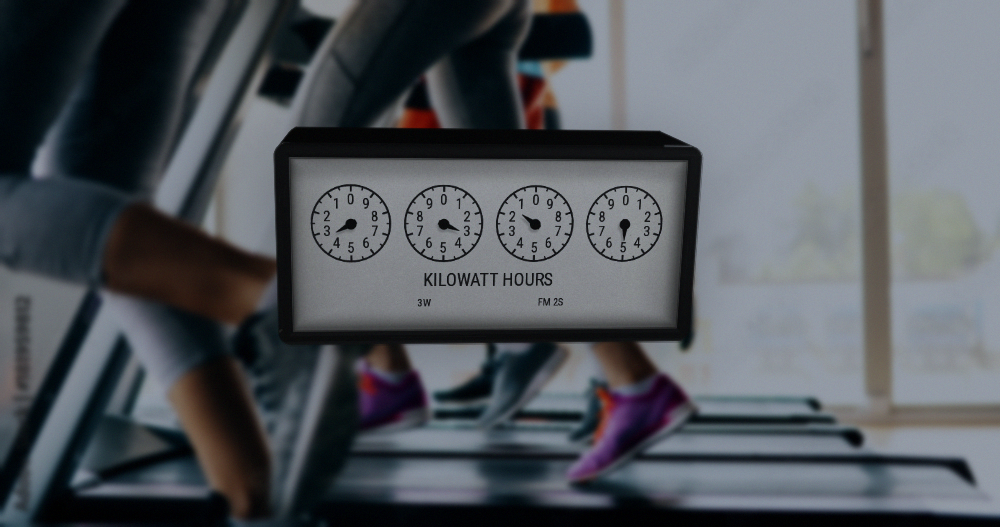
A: 3315 kWh
